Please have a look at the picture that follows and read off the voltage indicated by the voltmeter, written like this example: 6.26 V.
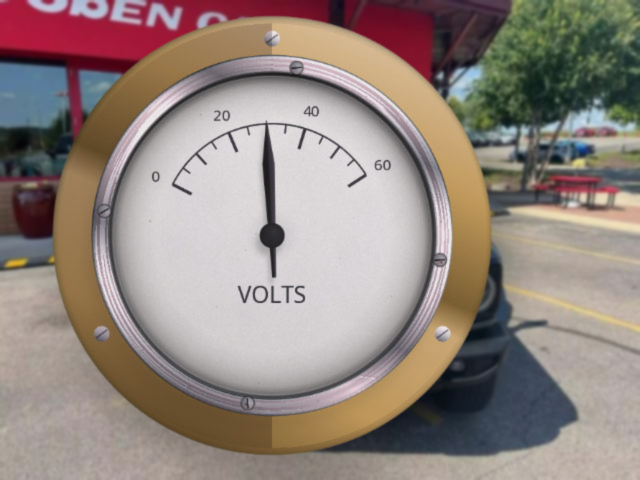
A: 30 V
